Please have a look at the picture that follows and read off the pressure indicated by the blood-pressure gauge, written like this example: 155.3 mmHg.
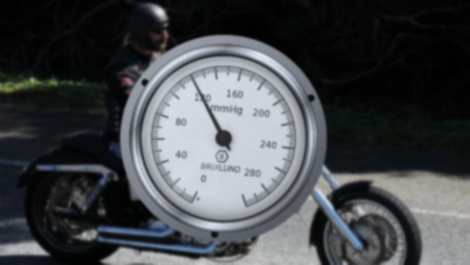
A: 120 mmHg
